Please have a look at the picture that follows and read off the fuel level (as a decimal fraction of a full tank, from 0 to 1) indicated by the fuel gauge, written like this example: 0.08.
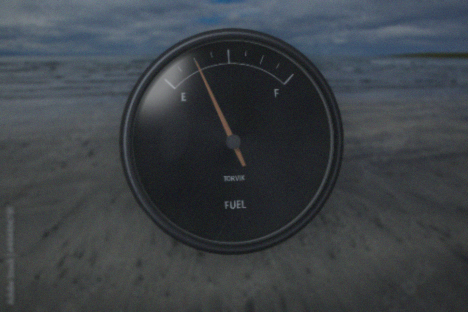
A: 0.25
